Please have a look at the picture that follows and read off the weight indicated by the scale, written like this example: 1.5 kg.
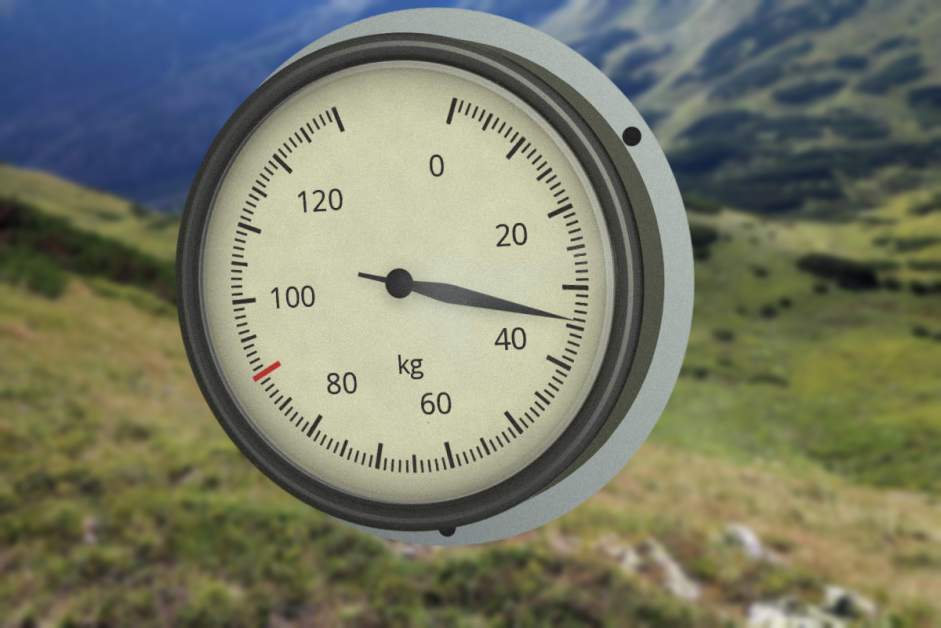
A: 34 kg
